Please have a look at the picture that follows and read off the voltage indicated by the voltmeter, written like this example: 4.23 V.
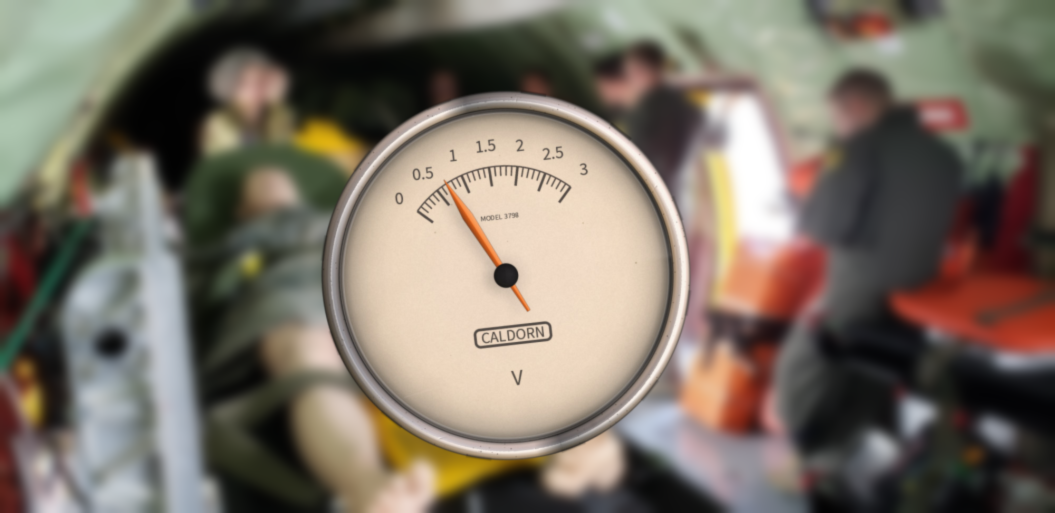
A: 0.7 V
